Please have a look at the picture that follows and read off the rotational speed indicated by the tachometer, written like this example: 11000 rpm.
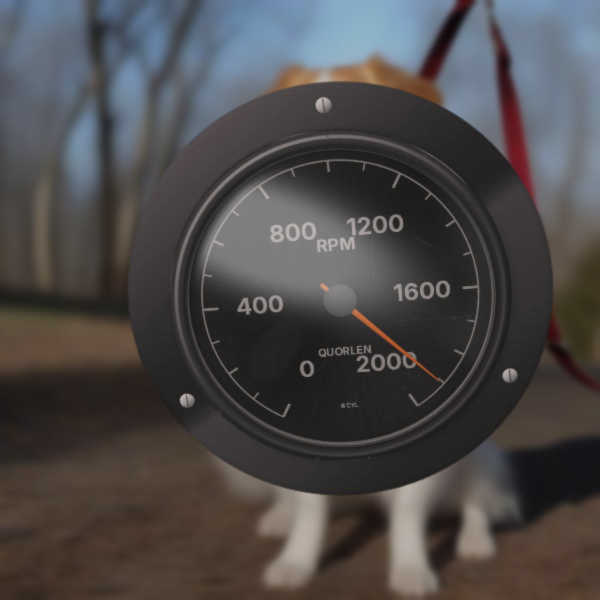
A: 1900 rpm
